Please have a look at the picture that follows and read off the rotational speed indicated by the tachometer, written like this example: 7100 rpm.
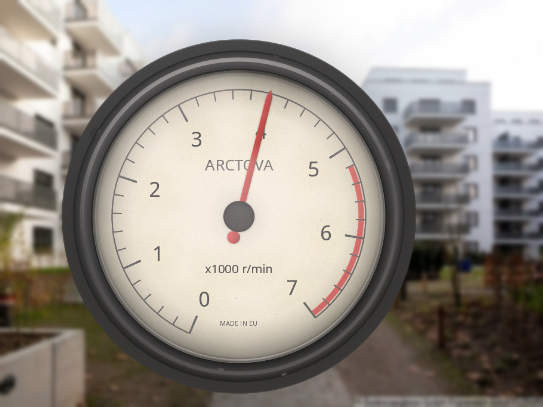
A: 4000 rpm
